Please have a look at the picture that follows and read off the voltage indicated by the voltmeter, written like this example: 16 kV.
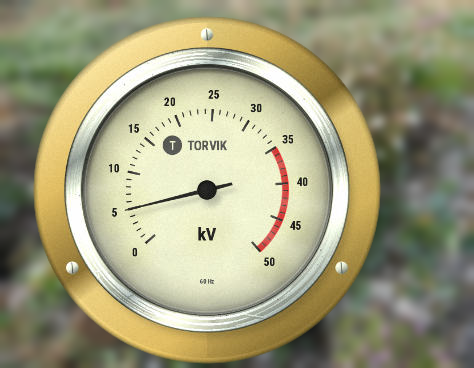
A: 5 kV
